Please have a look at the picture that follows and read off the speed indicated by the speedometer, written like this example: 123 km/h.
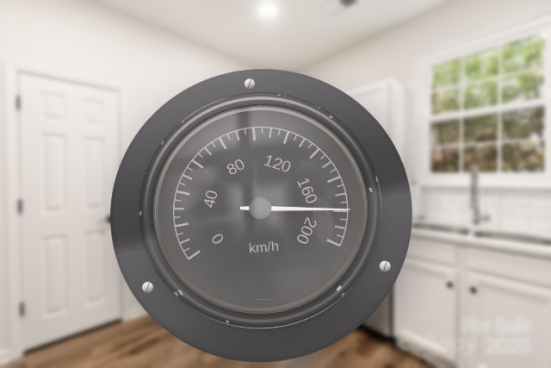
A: 180 km/h
